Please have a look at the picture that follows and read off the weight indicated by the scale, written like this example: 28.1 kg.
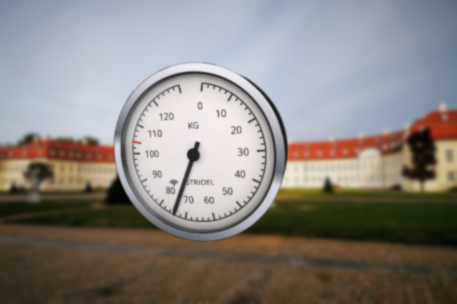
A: 74 kg
